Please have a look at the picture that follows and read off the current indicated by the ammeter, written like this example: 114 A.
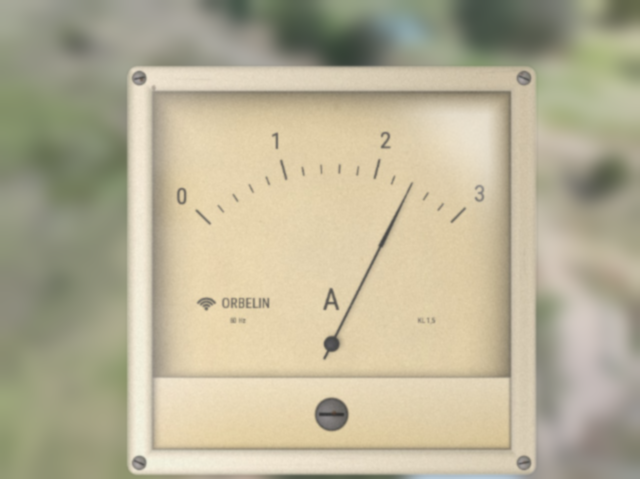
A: 2.4 A
